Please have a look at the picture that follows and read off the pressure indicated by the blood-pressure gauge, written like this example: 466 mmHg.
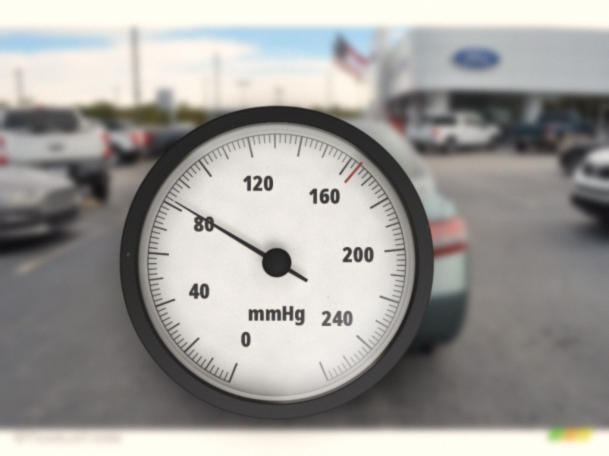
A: 82 mmHg
